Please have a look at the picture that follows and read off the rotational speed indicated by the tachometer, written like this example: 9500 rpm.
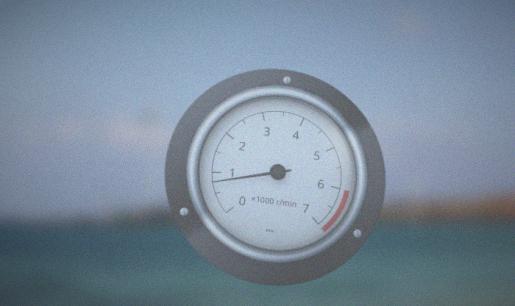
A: 750 rpm
